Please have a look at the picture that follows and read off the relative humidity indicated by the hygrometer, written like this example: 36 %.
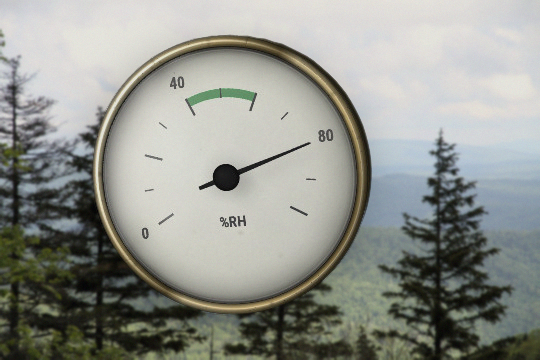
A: 80 %
